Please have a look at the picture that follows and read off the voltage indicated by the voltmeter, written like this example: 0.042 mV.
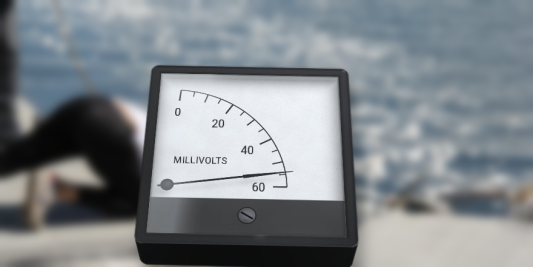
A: 55 mV
